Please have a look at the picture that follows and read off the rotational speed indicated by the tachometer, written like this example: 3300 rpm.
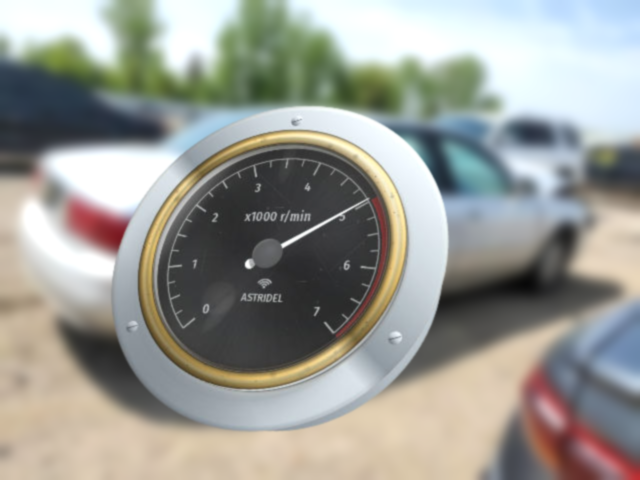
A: 5000 rpm
